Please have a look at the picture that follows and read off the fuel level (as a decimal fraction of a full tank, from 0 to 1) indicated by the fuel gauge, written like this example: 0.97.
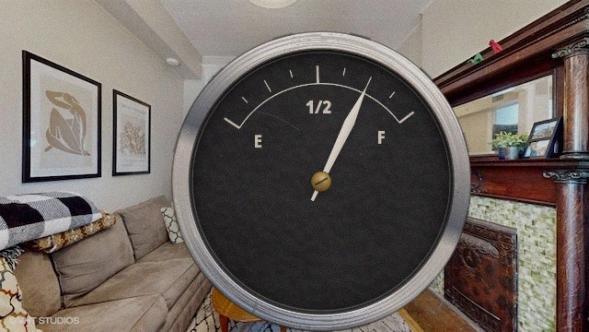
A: 0.75
